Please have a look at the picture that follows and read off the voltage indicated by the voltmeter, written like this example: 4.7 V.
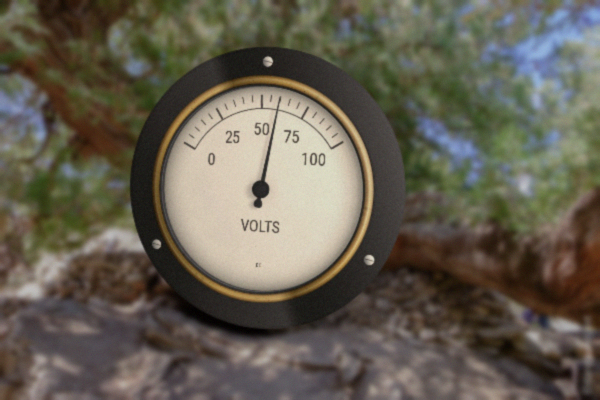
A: 60 V
